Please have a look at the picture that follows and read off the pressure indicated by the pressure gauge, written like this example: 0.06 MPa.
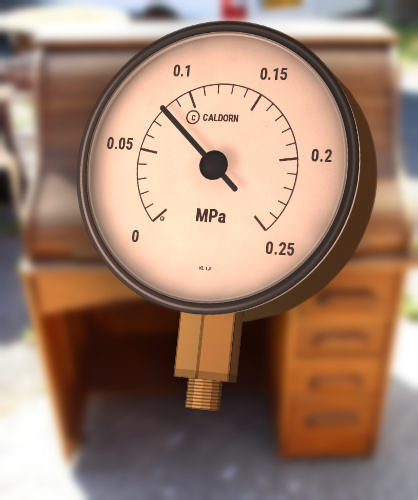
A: 0.08 MPa
